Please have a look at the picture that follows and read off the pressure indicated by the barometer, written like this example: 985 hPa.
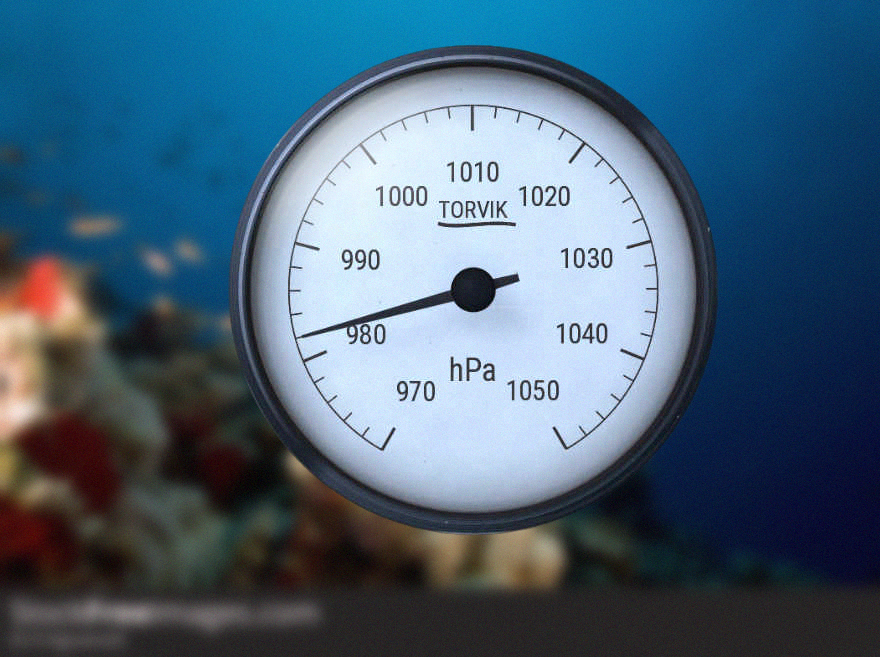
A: 982 hPa
